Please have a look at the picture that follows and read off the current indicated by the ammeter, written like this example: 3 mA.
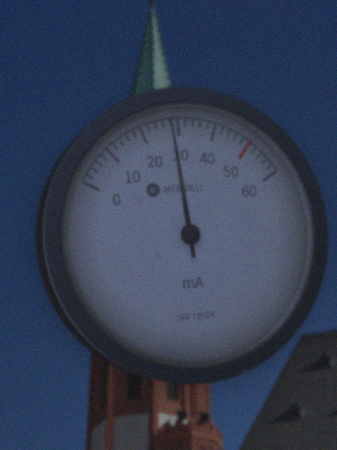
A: 28 mA
